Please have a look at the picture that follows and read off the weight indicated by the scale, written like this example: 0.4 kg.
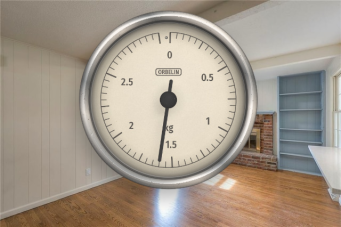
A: 1.6 kg
